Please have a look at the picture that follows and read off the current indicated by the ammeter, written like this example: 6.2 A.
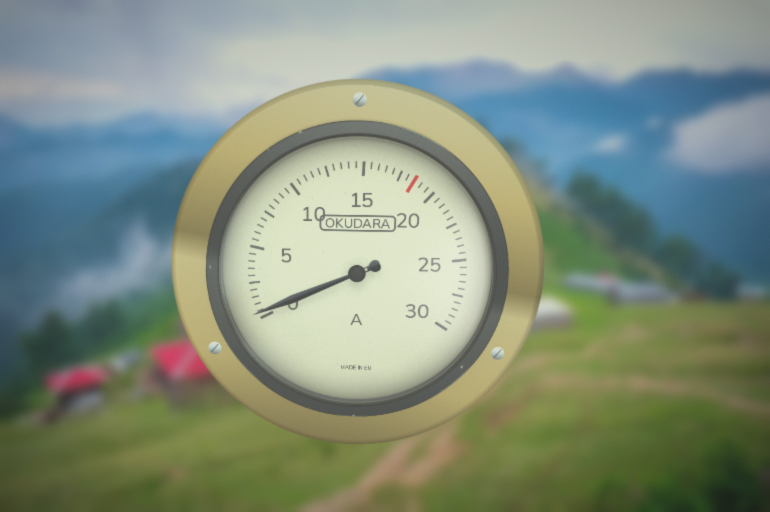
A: 0.5 A
